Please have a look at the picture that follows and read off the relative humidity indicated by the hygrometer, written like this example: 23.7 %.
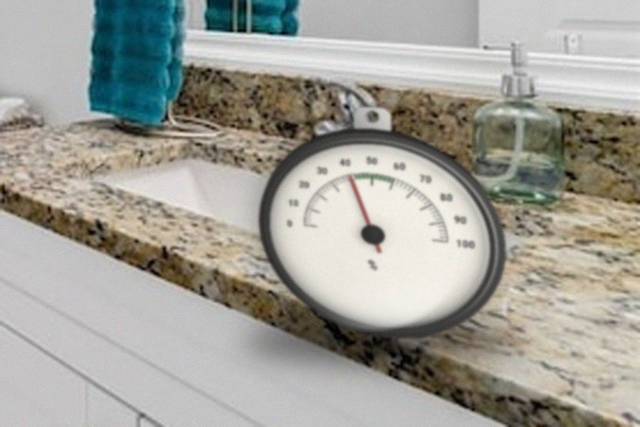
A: 40 %
